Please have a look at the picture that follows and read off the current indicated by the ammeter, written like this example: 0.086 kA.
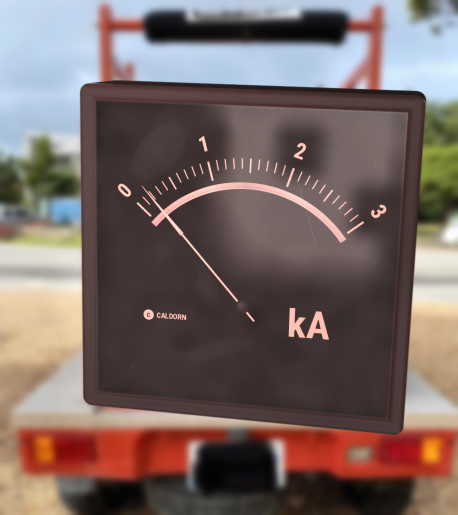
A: 0.2 kA
